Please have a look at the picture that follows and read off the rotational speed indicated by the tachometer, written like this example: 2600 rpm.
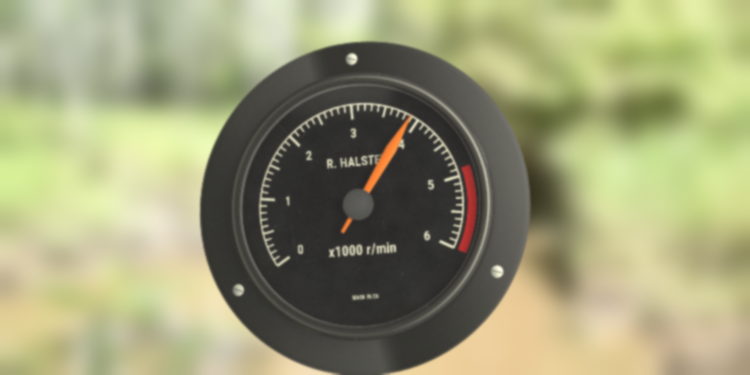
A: 3900 rpm
